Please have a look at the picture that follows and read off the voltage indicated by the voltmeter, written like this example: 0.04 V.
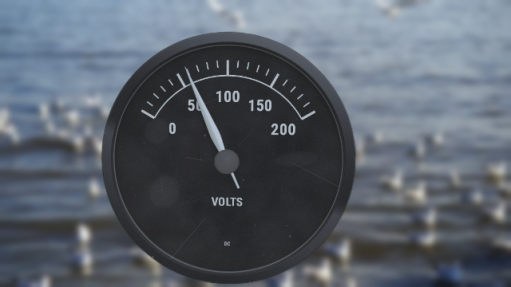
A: 60 V
